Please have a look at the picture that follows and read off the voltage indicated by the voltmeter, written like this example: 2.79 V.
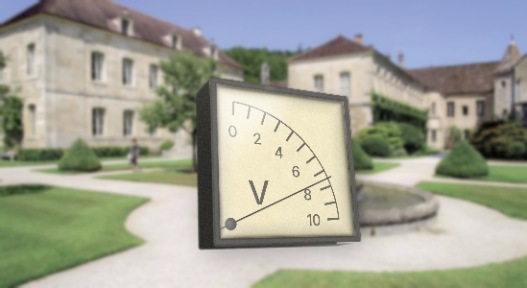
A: 7.5 V
